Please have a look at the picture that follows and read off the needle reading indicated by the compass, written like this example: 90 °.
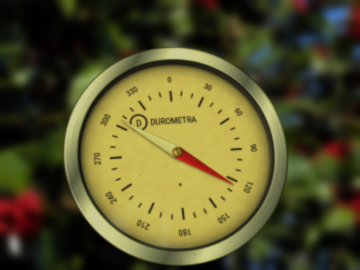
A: 125 °
